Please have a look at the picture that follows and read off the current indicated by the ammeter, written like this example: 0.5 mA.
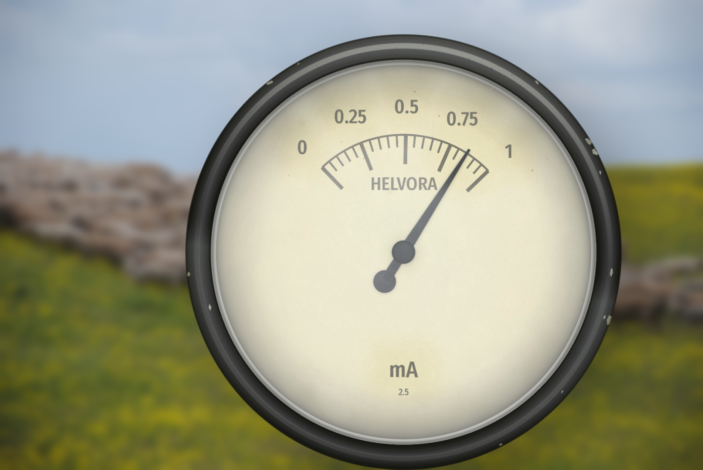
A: 0.85 mA
